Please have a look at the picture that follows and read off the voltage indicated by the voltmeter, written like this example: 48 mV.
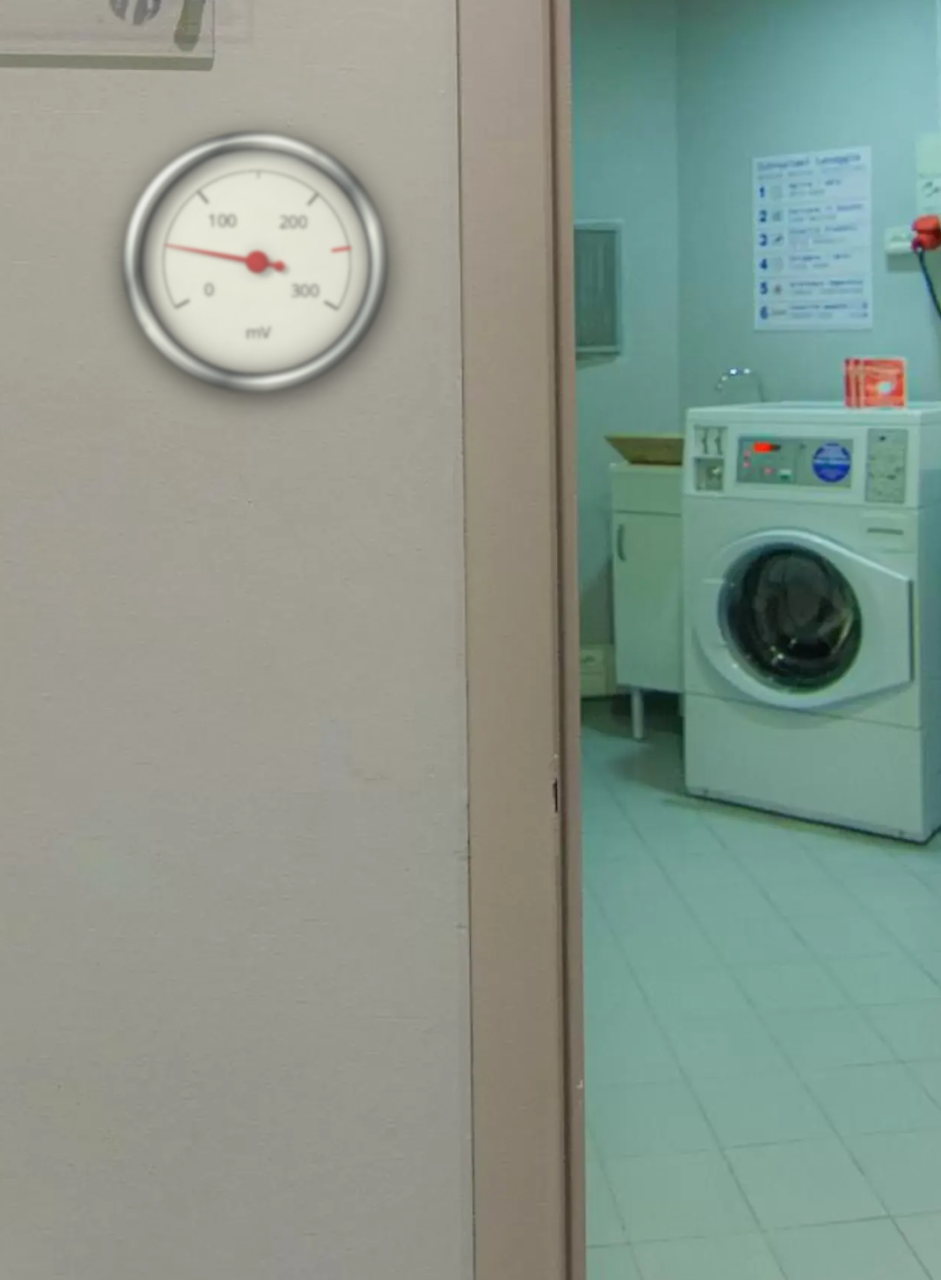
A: 50 mV
